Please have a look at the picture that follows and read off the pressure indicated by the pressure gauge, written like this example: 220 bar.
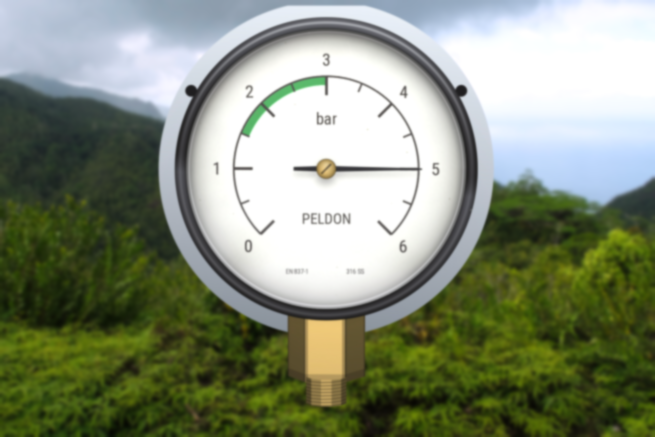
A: 5 bar
